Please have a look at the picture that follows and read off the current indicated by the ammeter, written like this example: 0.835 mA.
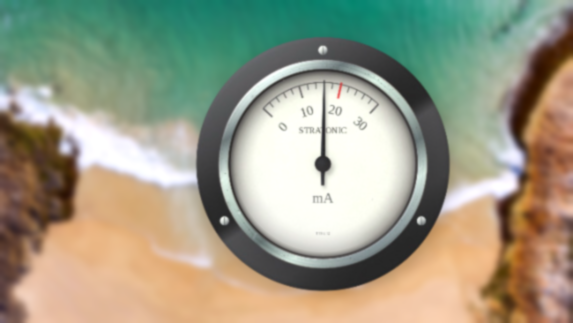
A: 16 mA
